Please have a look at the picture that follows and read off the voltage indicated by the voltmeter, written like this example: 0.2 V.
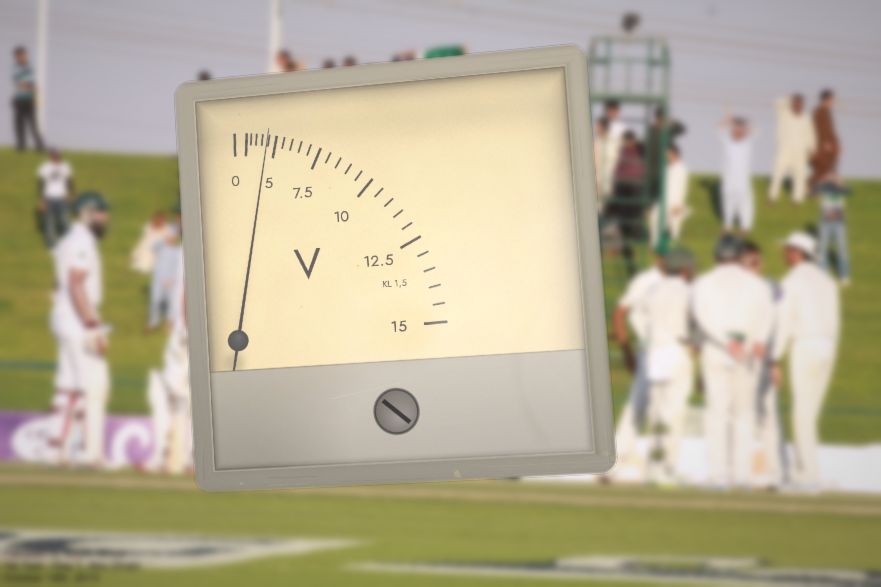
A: 4.5 V
